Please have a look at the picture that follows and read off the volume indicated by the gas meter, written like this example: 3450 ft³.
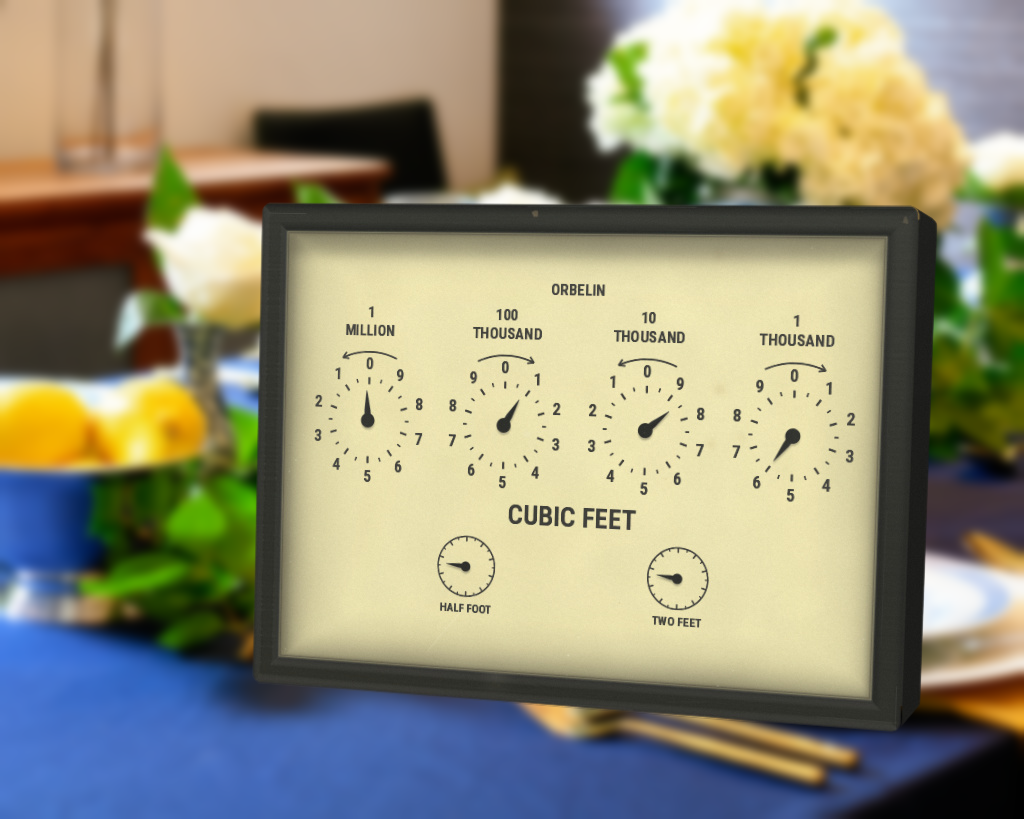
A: 8600 ft³
